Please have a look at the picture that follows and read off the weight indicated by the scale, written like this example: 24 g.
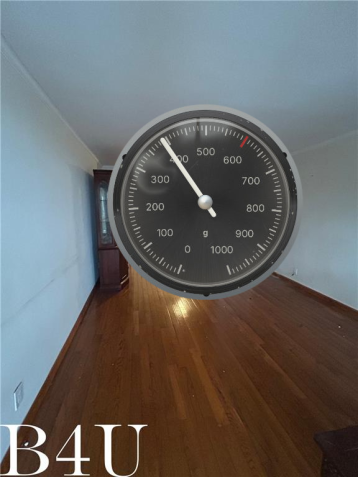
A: 390 g
